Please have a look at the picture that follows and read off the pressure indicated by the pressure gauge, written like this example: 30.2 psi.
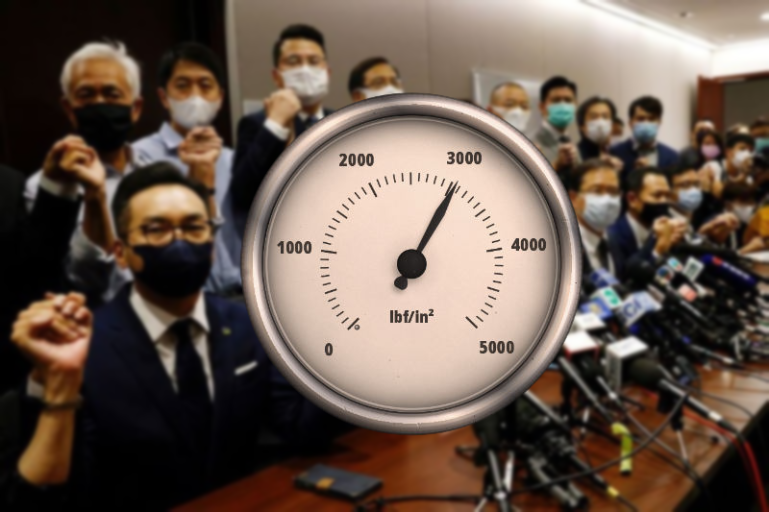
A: 3050 psi
